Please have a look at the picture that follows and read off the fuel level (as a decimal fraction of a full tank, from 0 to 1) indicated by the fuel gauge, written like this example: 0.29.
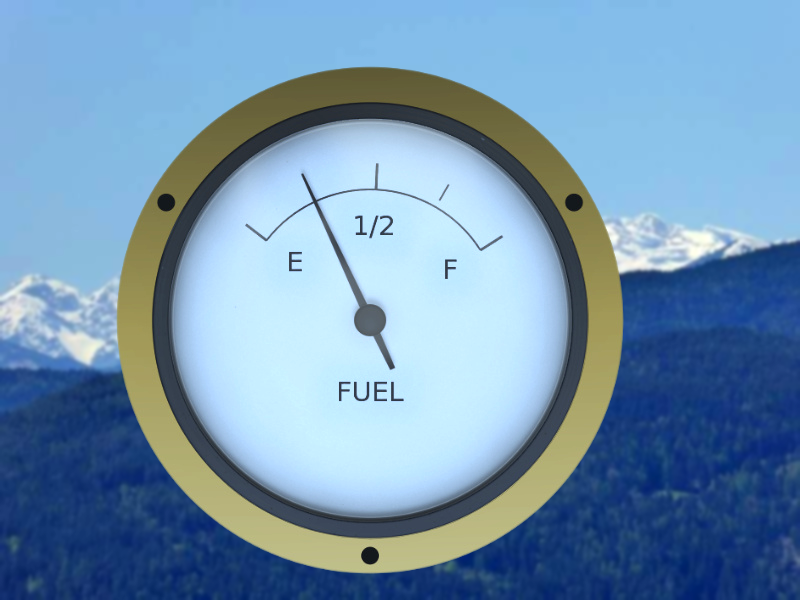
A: 0.25
